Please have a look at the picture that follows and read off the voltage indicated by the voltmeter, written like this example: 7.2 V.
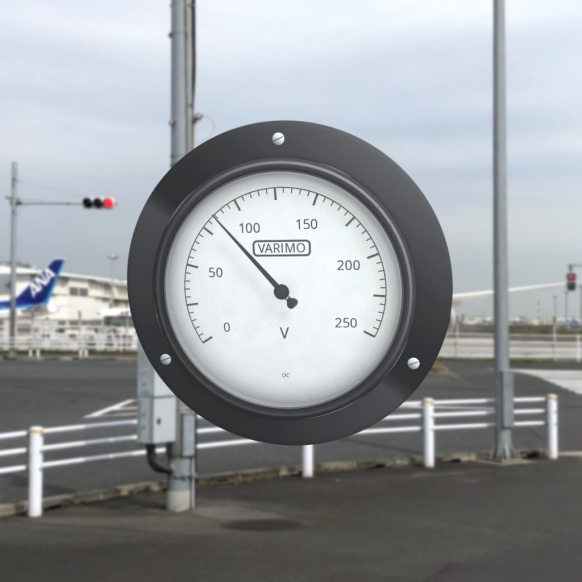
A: 85 V
